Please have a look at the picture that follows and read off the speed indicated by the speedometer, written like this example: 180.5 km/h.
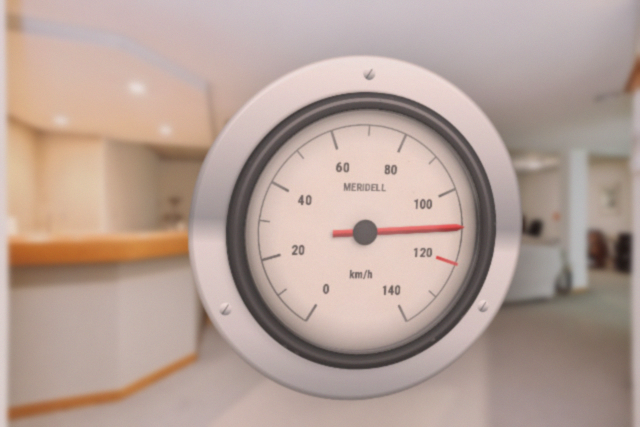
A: 110 km/h
